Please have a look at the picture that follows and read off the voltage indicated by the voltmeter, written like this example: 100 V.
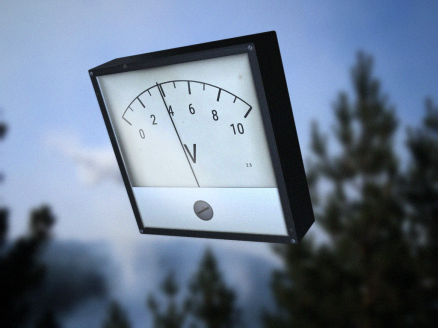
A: 4 V
